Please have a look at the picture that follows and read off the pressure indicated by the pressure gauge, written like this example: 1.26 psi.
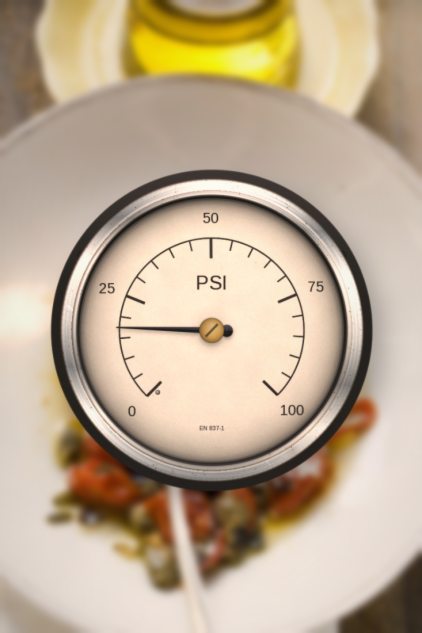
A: 17.5 psi
